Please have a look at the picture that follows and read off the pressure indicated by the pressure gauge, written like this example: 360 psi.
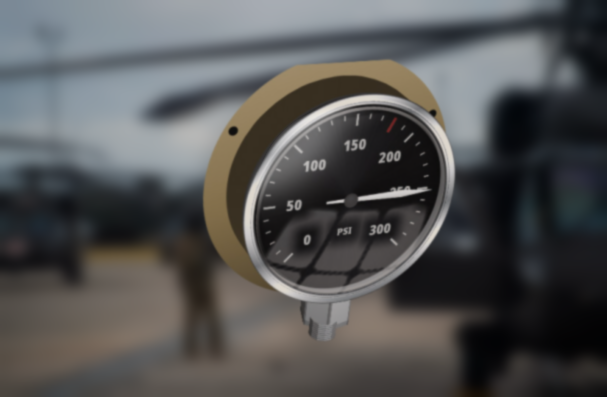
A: 250 psi
